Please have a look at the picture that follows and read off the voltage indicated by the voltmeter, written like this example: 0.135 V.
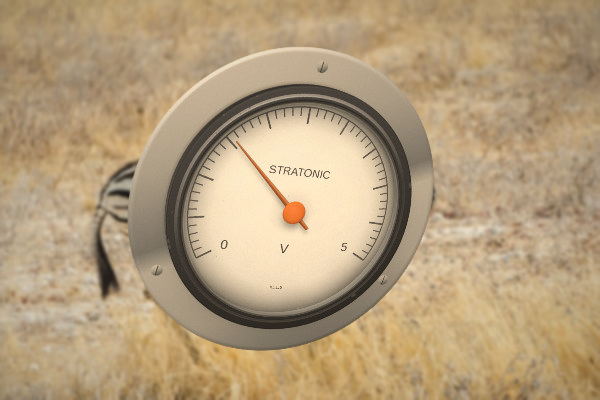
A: 1.55 V
